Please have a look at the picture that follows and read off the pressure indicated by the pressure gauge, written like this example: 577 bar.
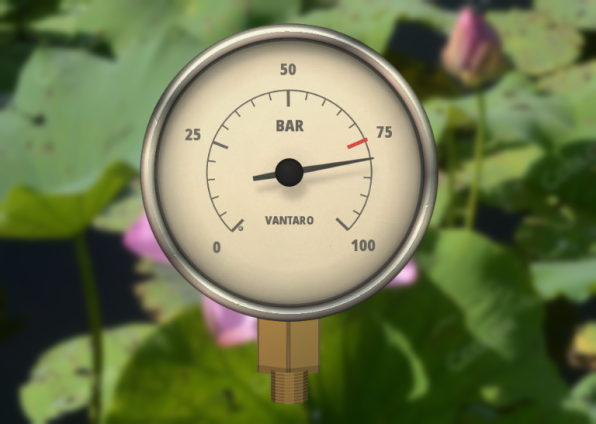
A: 80 bar
